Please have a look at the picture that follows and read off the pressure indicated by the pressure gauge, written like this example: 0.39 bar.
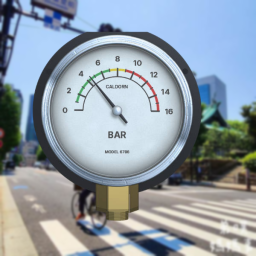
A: 4.5 bar
